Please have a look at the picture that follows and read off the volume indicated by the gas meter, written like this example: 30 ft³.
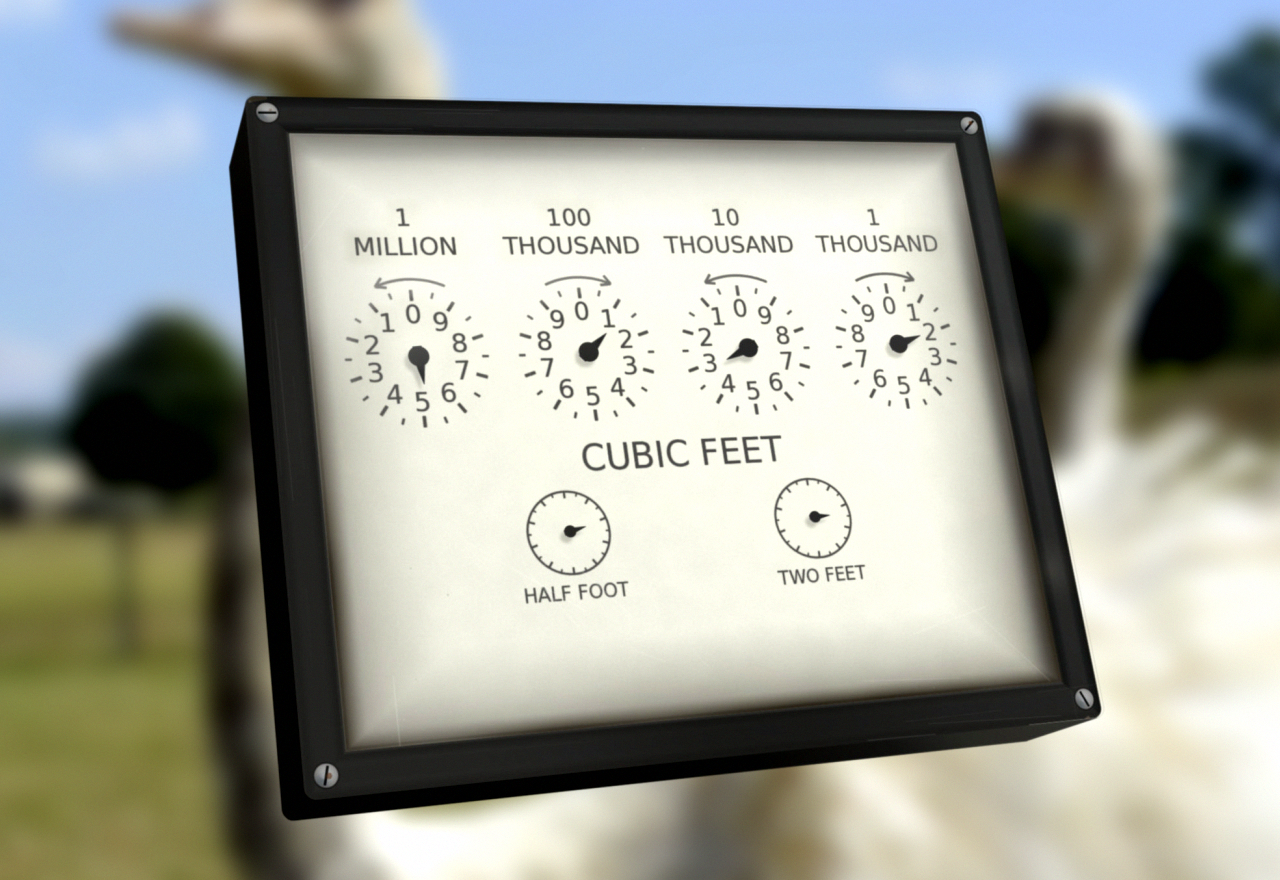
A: 513200 ft³
